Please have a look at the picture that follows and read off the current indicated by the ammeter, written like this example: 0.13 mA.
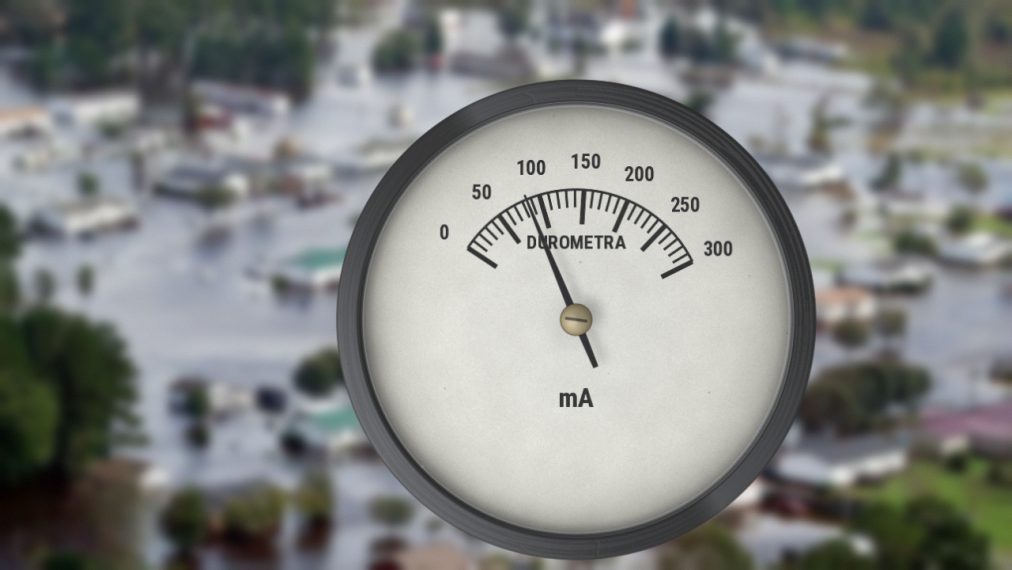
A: 85 mA
